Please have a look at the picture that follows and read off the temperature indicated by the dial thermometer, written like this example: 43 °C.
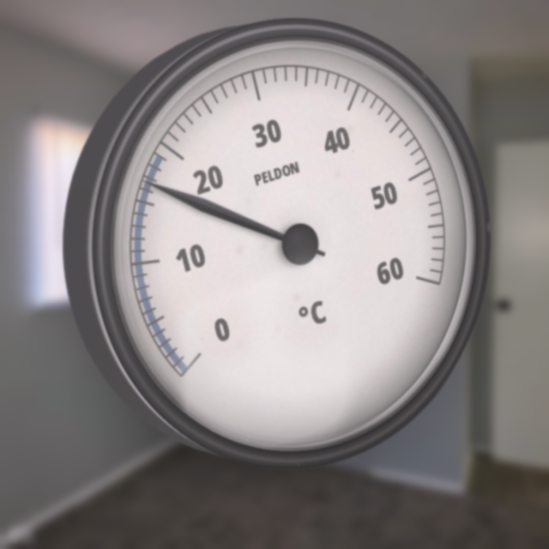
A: 16.5 °C
